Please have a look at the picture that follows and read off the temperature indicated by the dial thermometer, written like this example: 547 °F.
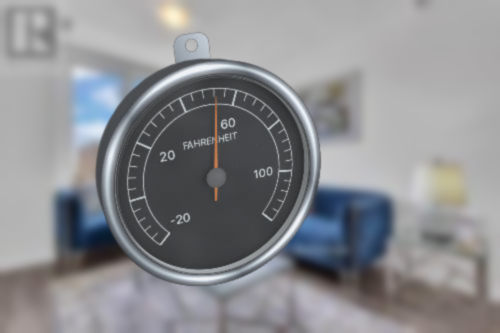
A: 52 °F
